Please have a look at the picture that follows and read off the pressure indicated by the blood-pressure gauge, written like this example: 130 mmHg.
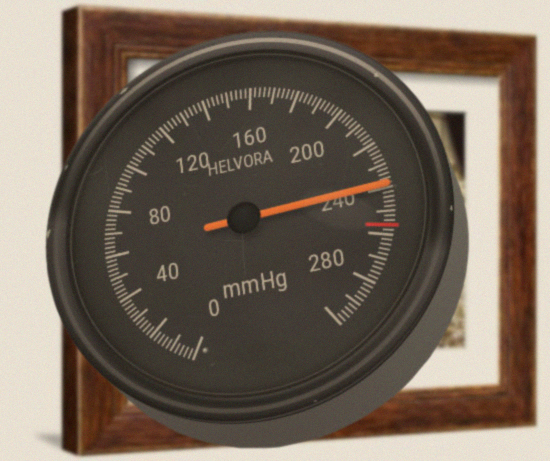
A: 240 mmHg
